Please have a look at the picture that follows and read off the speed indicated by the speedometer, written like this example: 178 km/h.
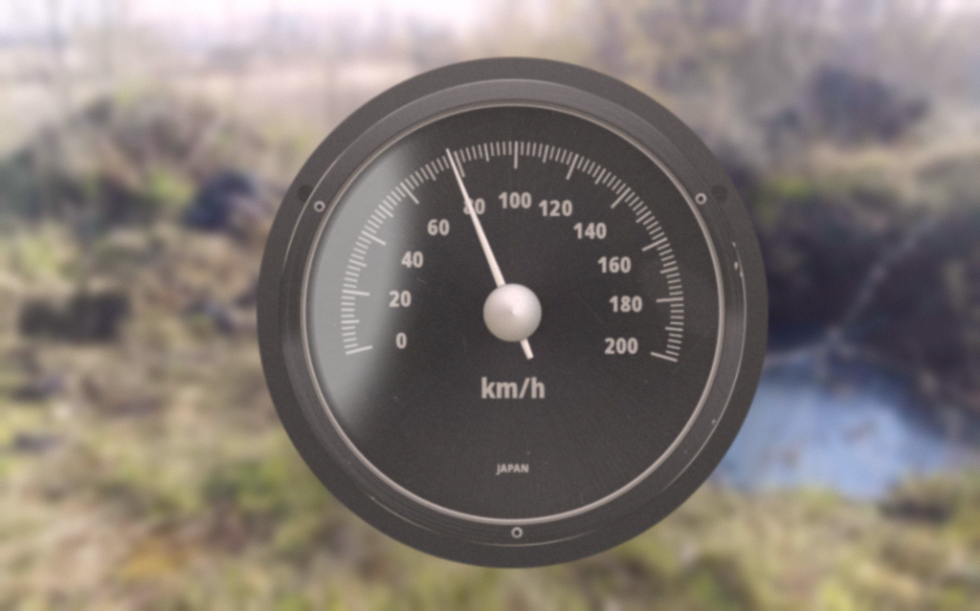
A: 78 km/h
